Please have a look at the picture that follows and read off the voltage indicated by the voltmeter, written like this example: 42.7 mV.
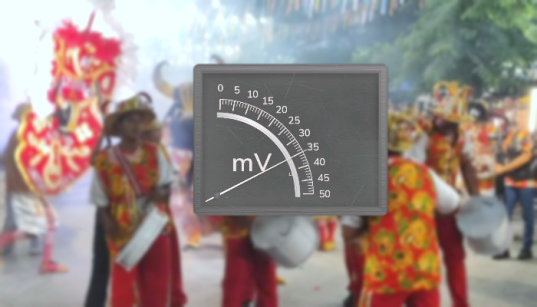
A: 35 mV
